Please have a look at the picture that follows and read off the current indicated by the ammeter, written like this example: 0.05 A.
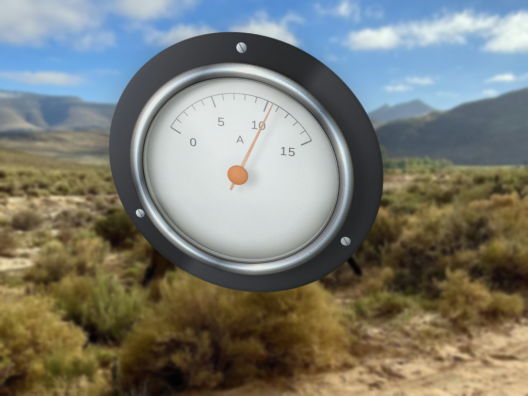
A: 10.5 A
